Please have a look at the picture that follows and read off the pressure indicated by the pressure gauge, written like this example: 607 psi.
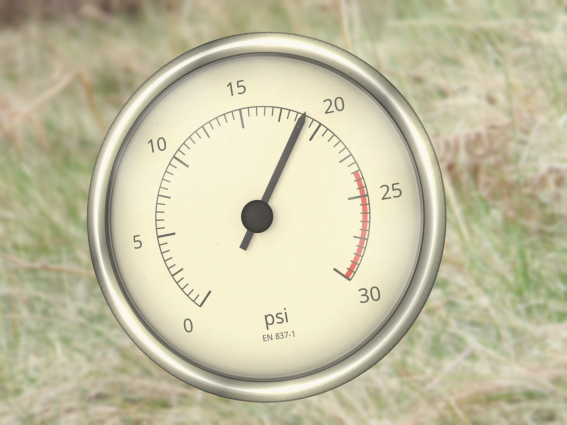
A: 19 psi
